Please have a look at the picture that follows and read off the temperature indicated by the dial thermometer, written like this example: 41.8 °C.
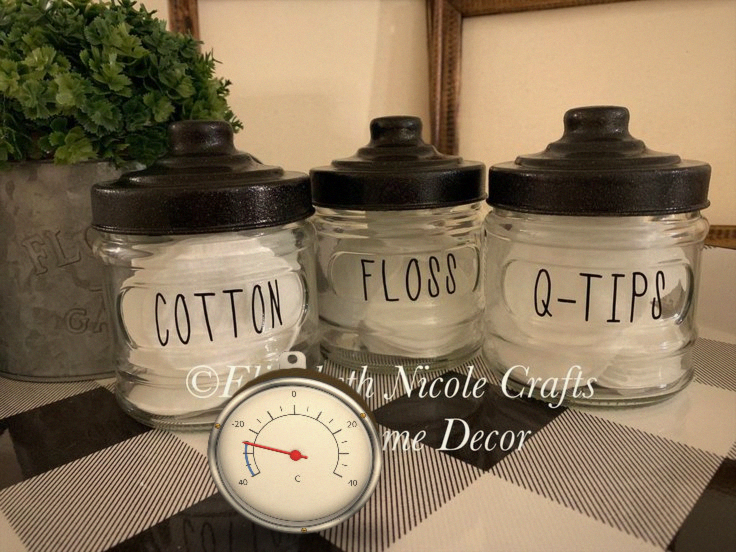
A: -25 °C
